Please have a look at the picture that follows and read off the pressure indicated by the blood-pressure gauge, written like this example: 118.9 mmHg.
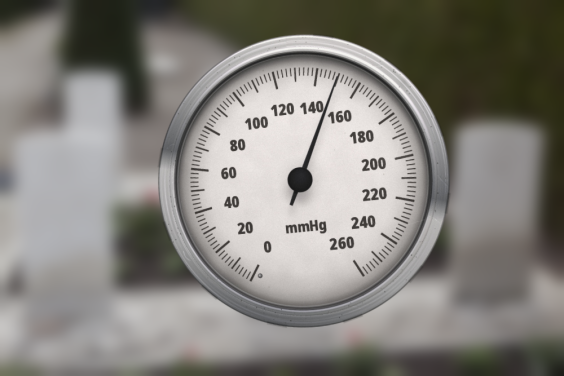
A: 150 mmHg
